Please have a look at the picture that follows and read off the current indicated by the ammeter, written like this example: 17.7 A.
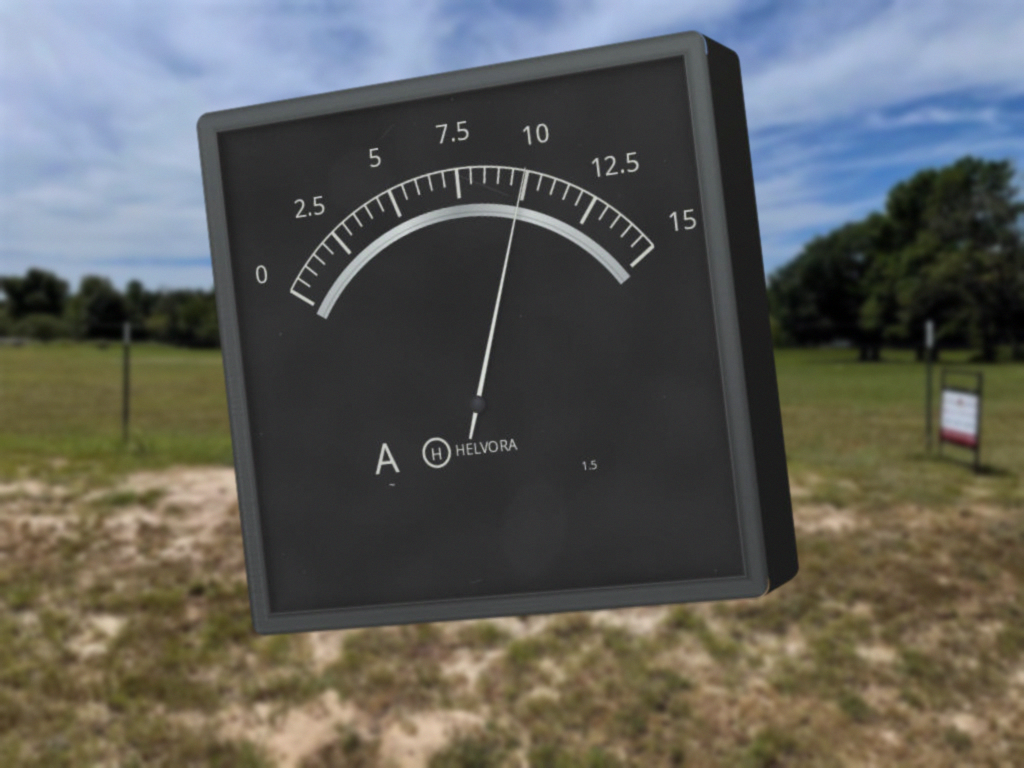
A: 10 A
